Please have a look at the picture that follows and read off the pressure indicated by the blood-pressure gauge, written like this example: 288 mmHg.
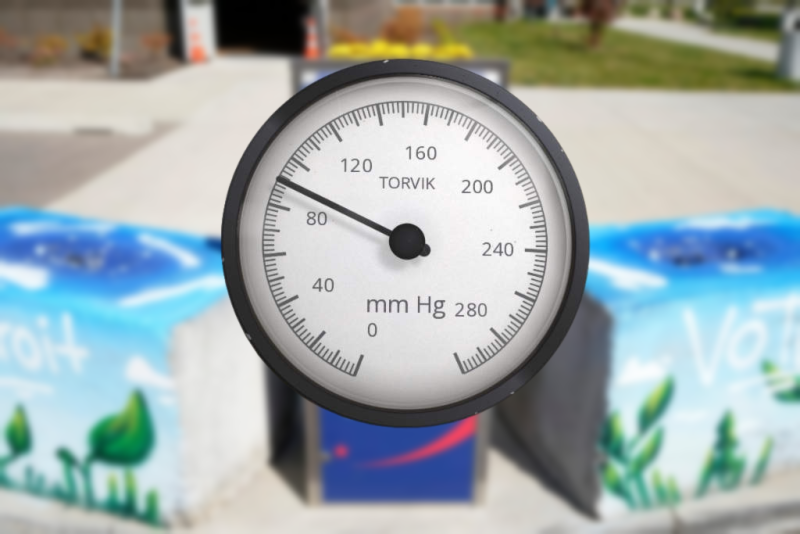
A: 90 mmHg
